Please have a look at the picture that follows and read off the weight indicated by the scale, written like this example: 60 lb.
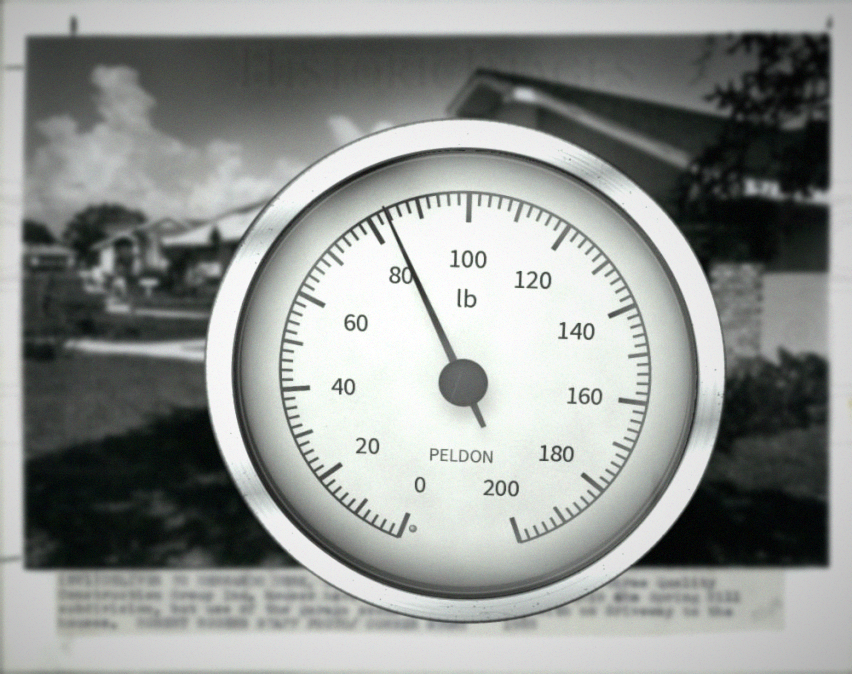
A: 84 lb
